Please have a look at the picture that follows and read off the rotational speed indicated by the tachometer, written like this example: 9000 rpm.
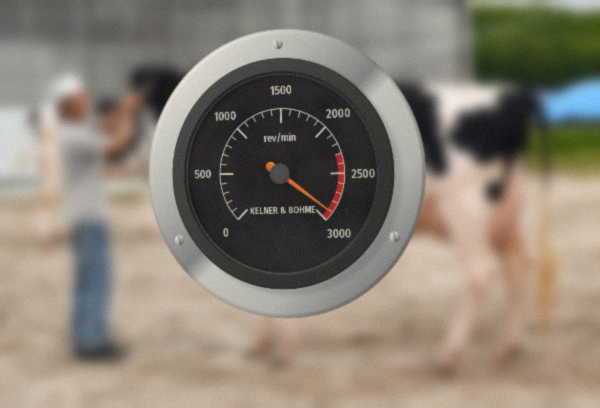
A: 2900 rpm
